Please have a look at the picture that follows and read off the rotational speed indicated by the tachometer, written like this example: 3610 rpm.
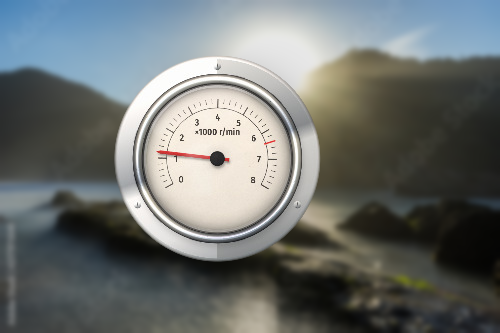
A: 1200 rpm
